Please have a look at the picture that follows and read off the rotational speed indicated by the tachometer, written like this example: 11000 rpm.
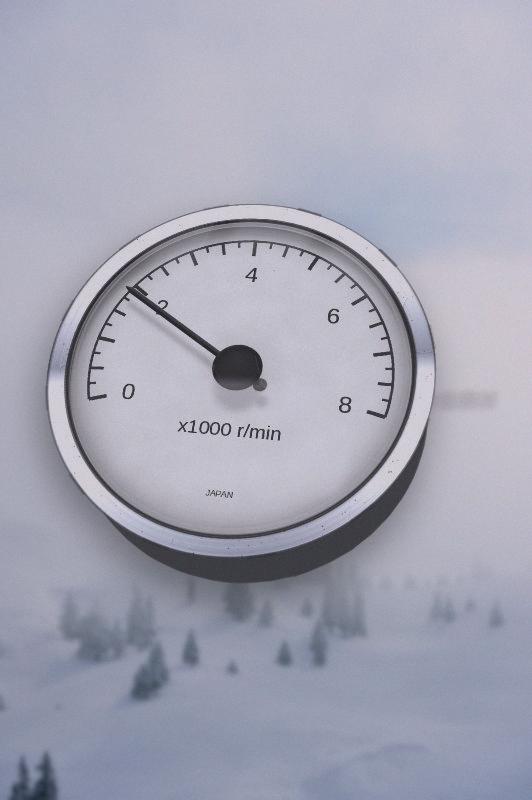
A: 1875 rpm
